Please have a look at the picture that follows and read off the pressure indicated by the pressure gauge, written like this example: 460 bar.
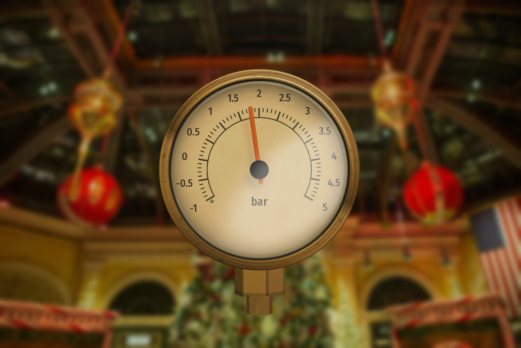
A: 1.8 bar
